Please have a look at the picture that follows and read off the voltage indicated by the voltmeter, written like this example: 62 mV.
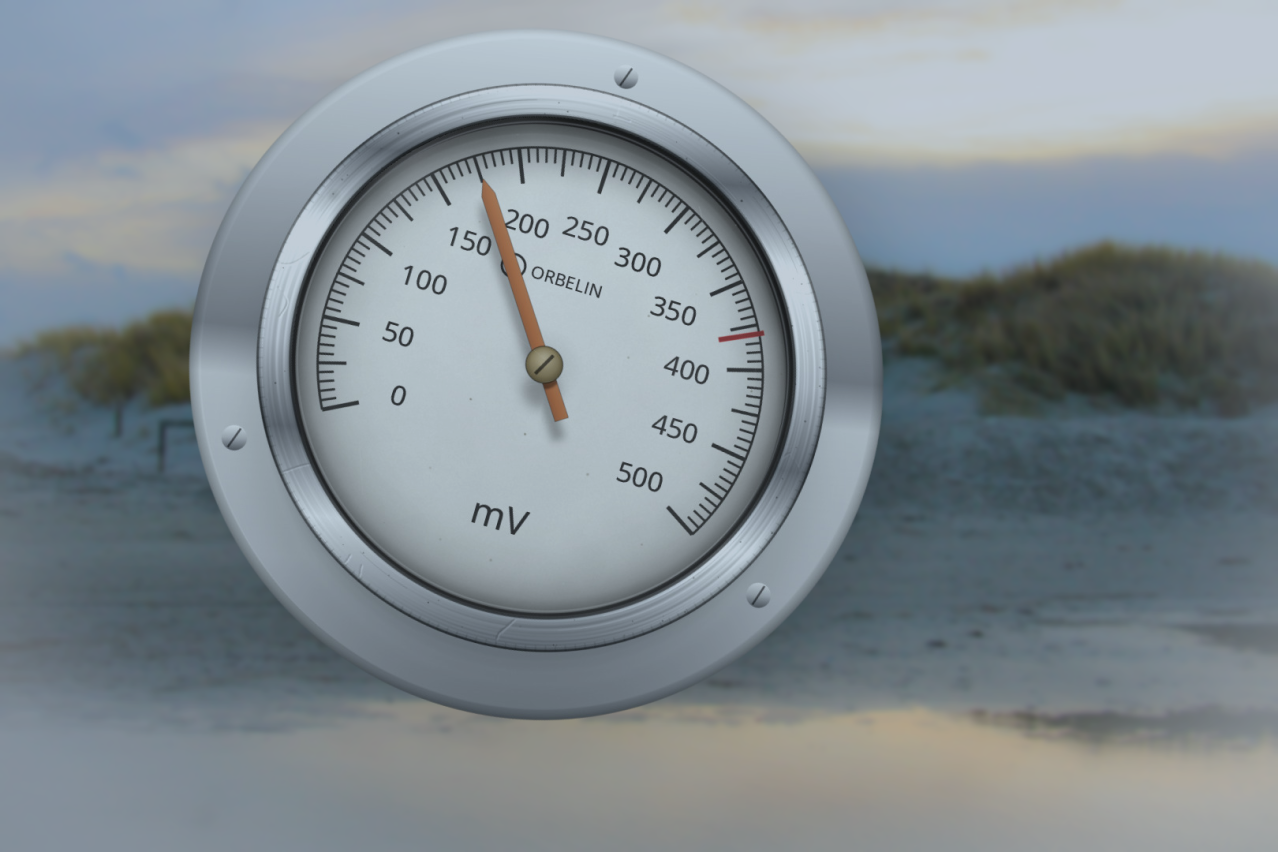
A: 175 mV
